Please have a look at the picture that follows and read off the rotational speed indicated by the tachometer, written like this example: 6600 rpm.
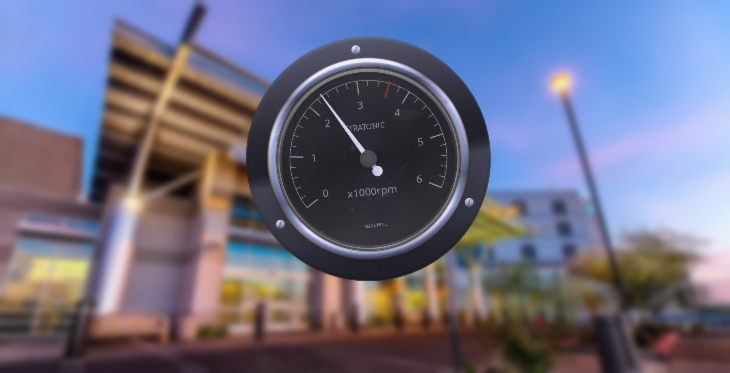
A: 2300 rpm
